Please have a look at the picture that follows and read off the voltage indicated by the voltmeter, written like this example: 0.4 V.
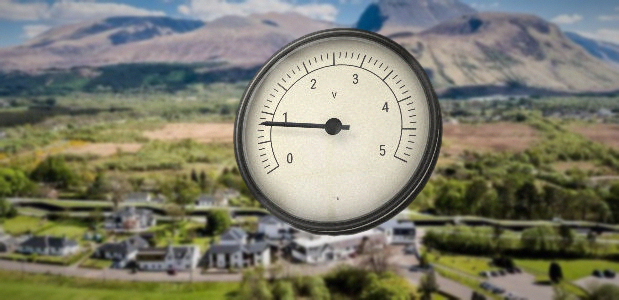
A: 0.8 V
